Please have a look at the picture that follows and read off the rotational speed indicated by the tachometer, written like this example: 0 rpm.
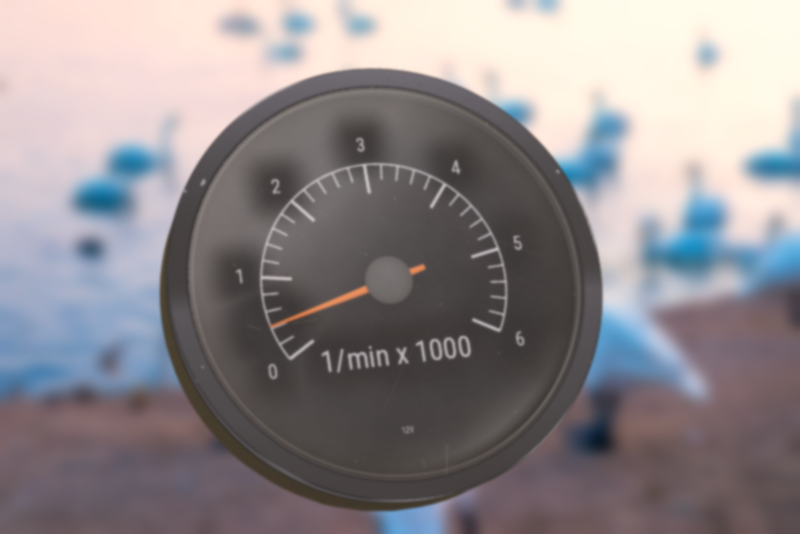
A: 400 rpm
